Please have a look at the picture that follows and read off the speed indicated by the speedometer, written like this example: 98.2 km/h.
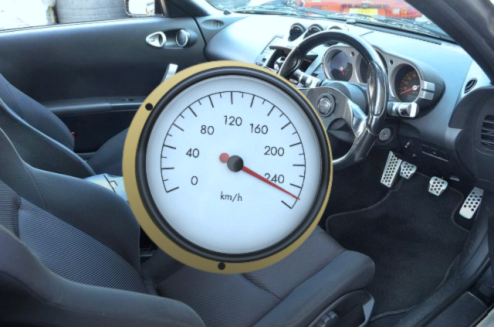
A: 250 km/h
